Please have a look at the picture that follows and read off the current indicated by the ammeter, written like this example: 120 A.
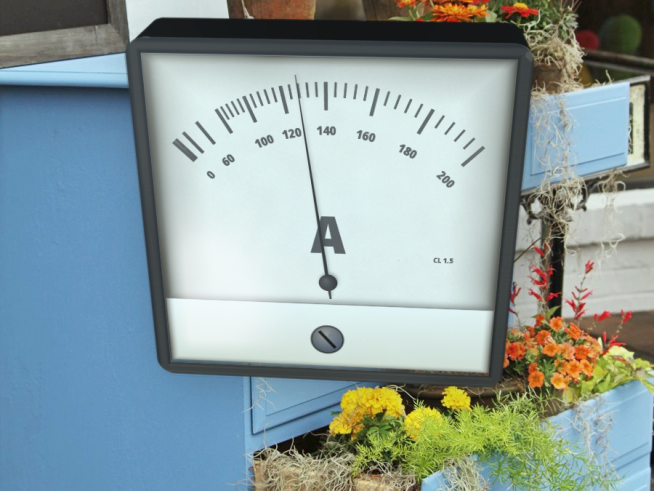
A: 128 A
